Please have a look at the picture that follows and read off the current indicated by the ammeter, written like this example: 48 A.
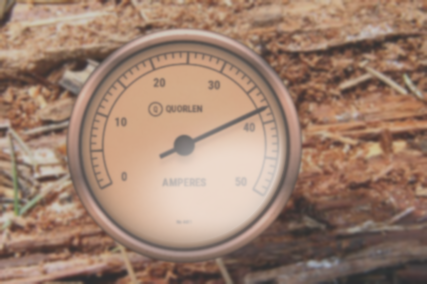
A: 38 A
